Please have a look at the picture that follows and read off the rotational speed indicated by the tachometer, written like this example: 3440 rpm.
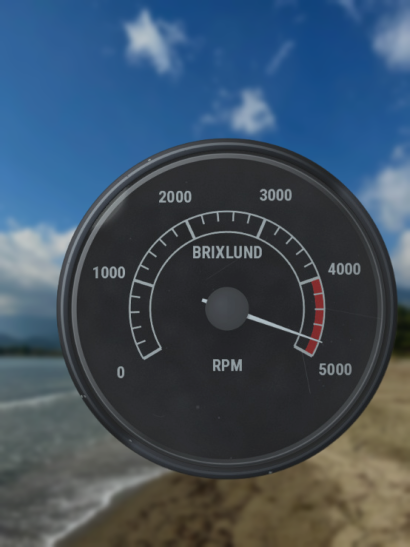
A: 4800 rpm
